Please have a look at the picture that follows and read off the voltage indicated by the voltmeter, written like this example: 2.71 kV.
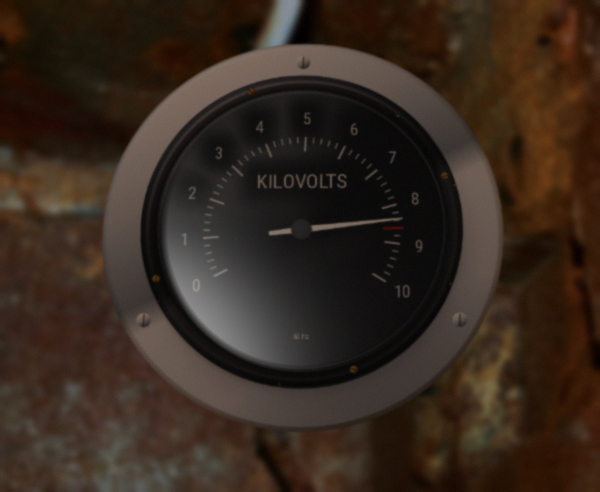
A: 8.4 kV
